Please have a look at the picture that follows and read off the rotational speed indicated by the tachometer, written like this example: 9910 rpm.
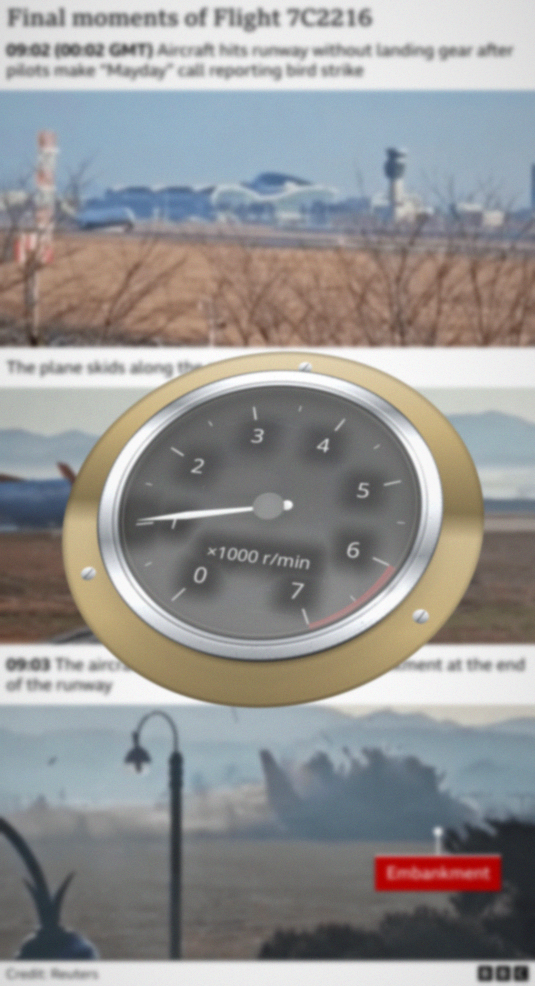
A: 1000 rpm
